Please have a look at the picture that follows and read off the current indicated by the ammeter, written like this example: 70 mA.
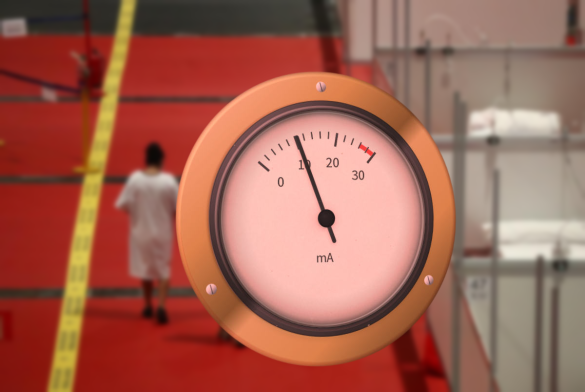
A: 10 mA
